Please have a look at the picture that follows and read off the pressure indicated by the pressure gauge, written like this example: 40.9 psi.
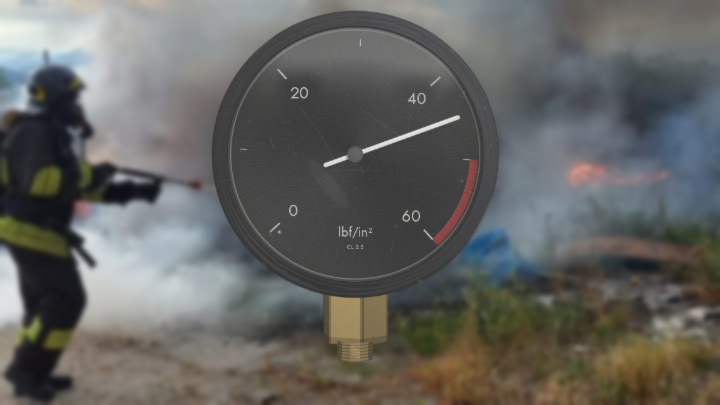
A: 45 psi
